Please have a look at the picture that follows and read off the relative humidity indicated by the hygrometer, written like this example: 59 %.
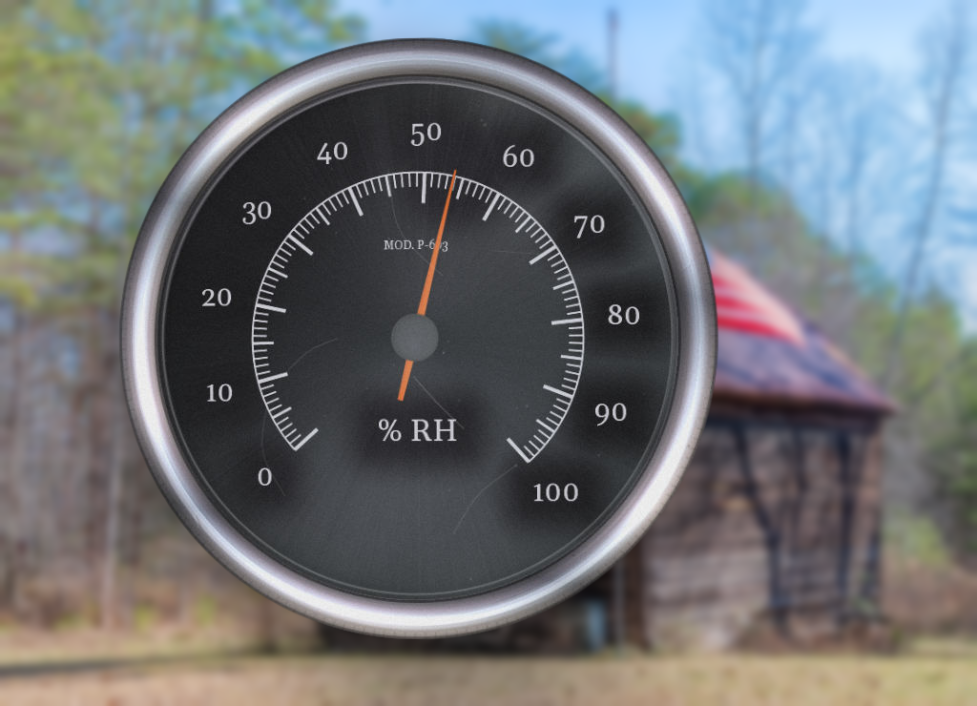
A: 54 %
